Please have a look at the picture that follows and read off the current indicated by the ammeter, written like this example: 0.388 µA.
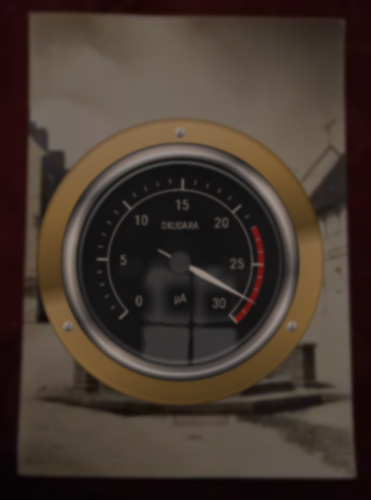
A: 28 µA
